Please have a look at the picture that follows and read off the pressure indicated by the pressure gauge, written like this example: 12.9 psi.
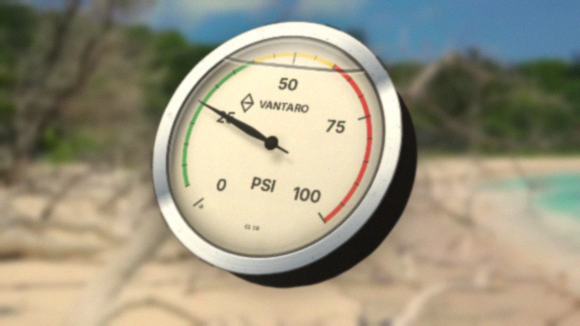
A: 25 psi
